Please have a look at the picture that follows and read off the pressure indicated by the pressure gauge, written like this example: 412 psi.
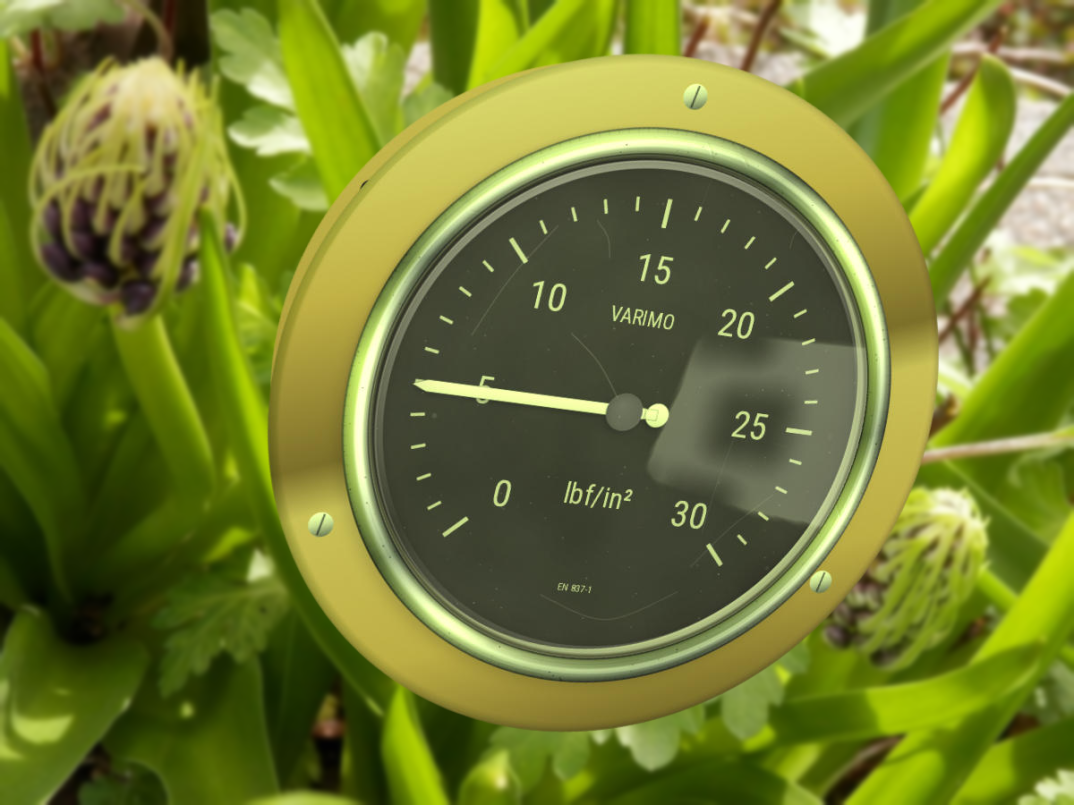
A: 5 psi
